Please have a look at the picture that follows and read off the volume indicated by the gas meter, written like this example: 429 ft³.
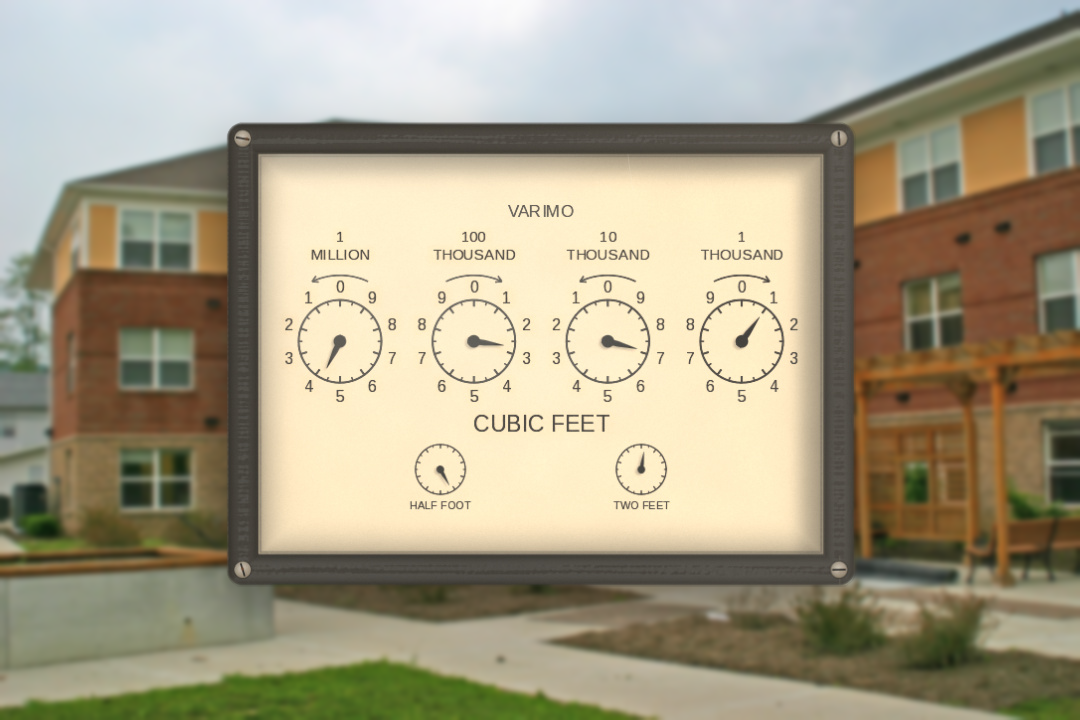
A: 427100 ft³
